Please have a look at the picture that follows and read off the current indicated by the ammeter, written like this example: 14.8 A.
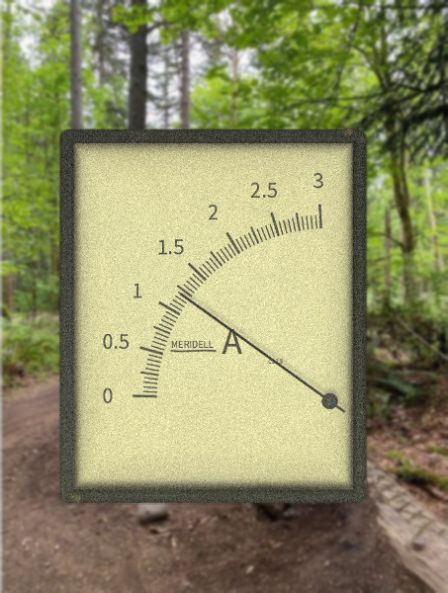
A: 1.2 A
